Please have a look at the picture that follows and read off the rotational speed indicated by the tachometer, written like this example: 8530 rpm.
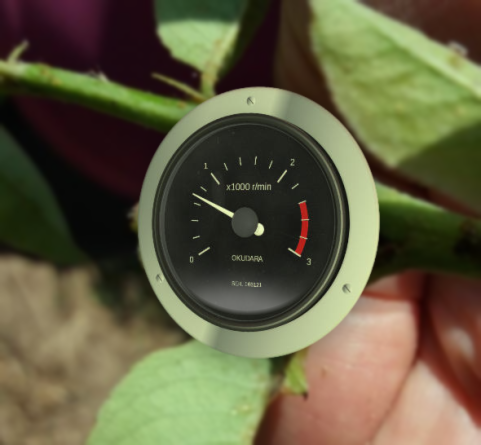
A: 700 rpm
